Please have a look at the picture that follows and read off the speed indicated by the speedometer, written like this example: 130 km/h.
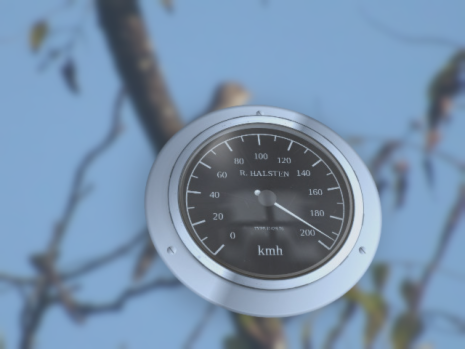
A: 195 km/h
